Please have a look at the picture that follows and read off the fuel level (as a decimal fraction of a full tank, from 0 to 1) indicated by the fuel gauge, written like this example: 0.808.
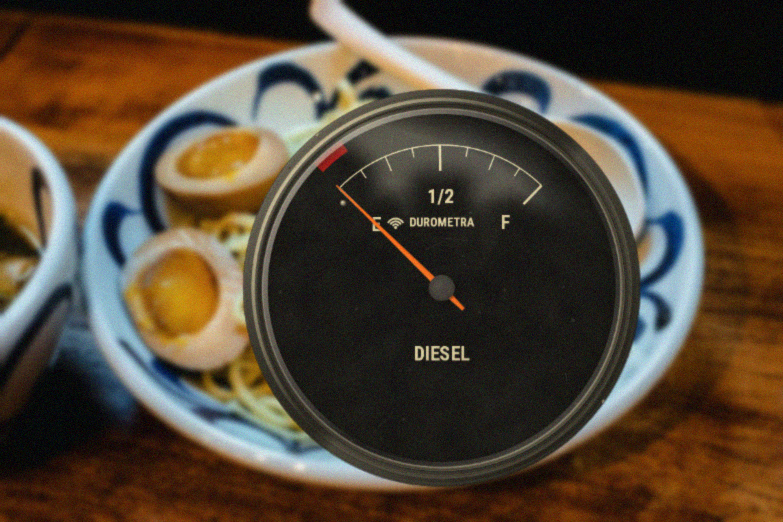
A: 0
